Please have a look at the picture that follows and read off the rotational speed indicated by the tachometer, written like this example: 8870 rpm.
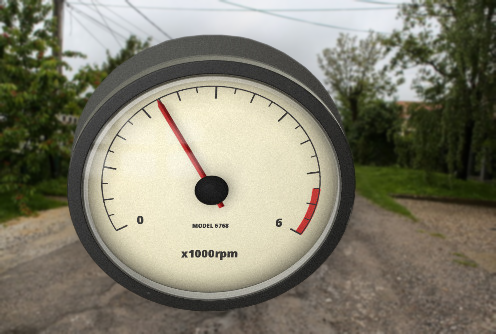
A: 2250 rpm
